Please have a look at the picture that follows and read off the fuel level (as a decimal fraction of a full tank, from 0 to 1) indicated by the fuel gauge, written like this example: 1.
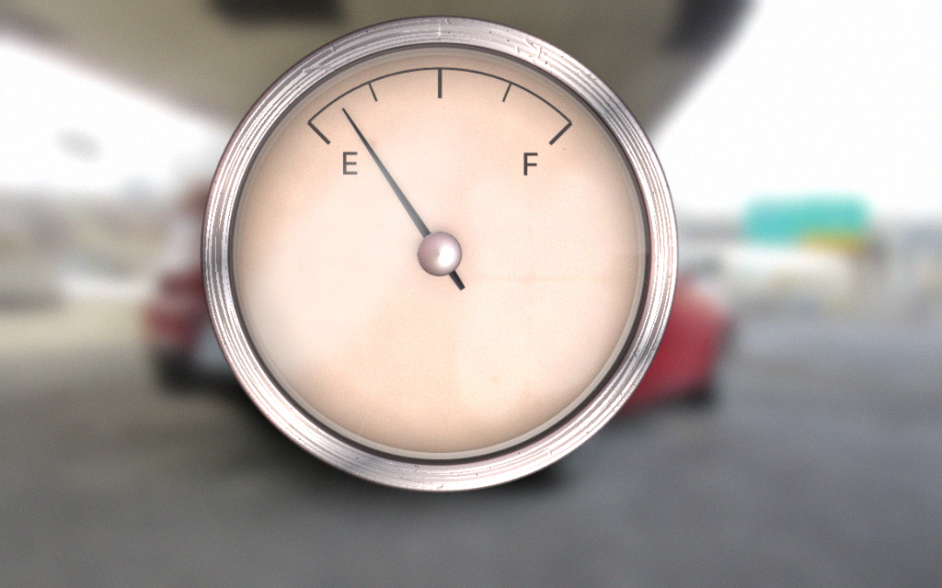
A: 0.125
